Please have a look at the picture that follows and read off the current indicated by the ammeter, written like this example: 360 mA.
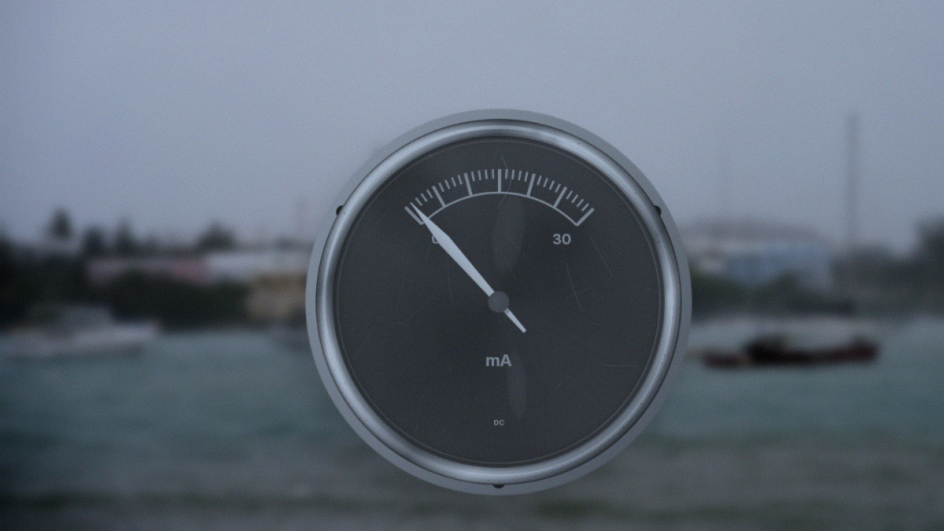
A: 1 mA
